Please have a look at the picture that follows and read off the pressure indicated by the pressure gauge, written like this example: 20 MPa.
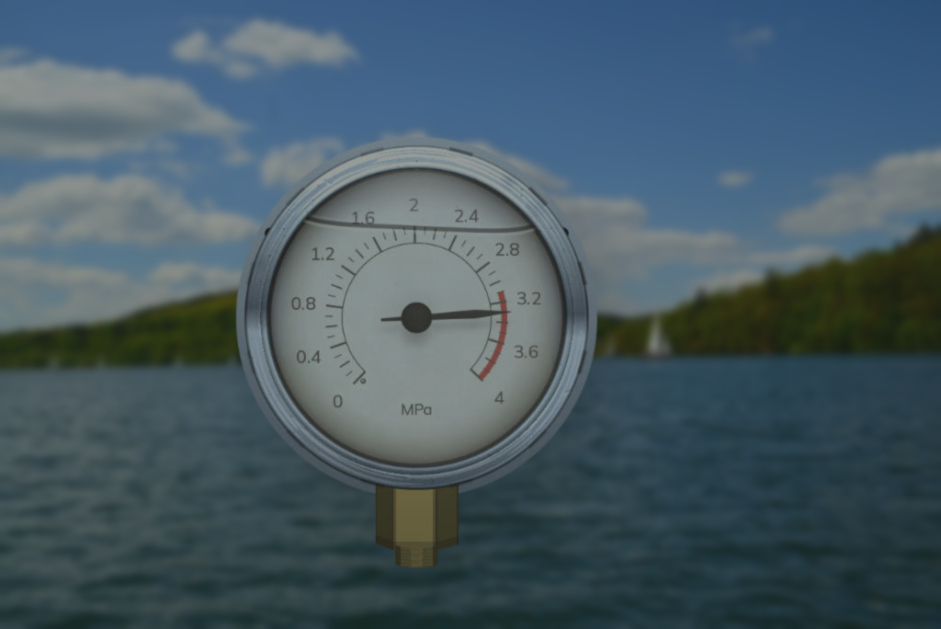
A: 3.3 MPa
